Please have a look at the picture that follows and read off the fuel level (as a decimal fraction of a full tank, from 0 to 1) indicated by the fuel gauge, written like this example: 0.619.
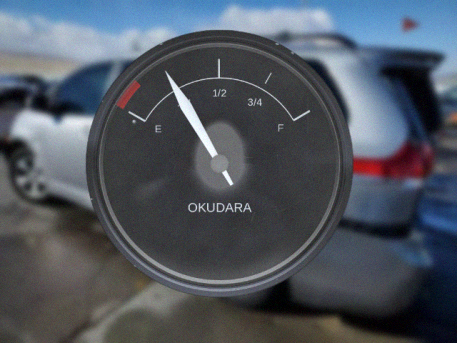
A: 0.25
